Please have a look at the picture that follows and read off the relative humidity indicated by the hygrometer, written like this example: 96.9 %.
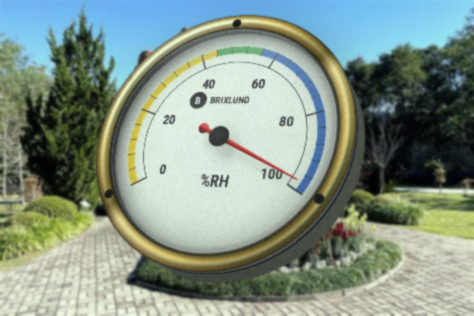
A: 98 %
